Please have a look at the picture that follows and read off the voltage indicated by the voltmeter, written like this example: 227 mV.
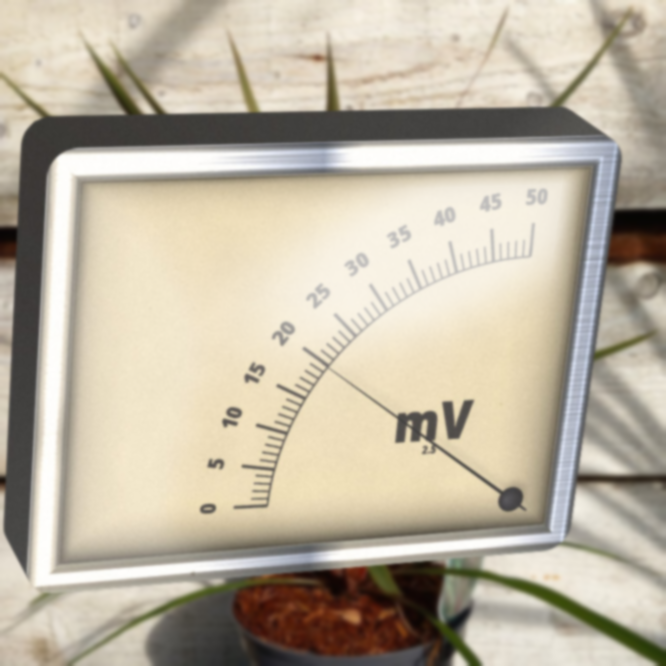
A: 20 mV
